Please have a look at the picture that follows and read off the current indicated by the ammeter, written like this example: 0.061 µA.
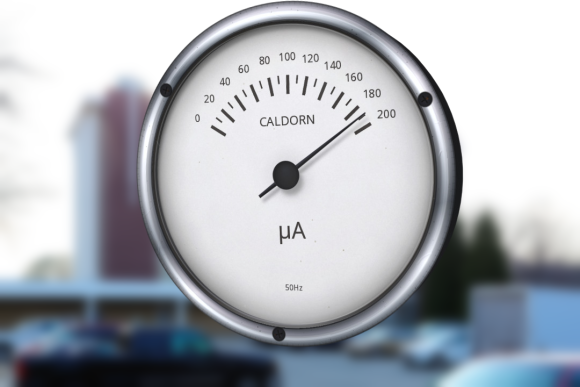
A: 190 µA
